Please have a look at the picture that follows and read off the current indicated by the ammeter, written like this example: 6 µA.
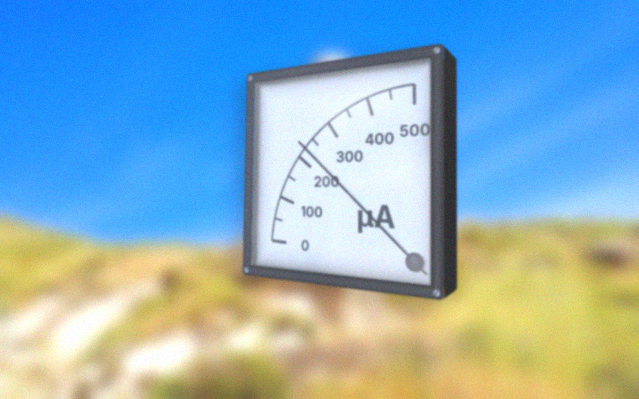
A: 225 µA
